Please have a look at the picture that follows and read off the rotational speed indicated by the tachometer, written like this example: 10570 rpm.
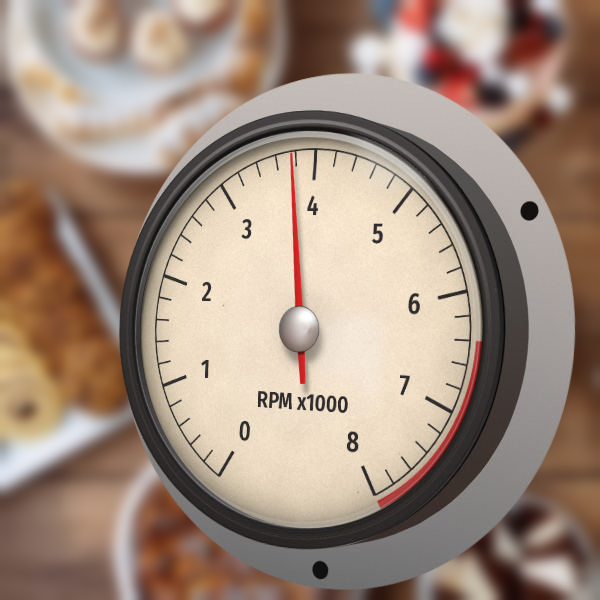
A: 3800 rpm
